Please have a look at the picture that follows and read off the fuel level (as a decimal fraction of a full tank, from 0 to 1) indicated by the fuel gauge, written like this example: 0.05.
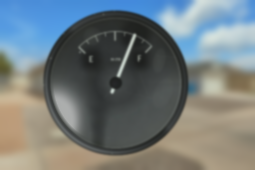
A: 0.75
